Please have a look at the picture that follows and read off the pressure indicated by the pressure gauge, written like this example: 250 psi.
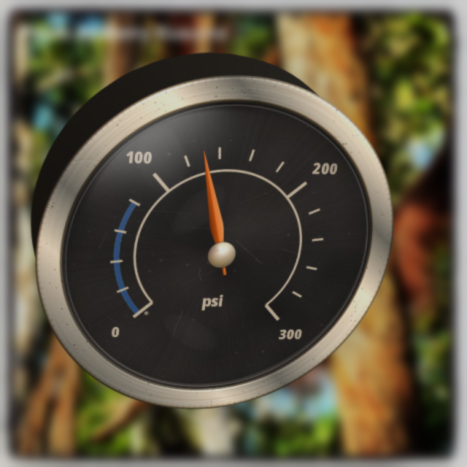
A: 130 psi
